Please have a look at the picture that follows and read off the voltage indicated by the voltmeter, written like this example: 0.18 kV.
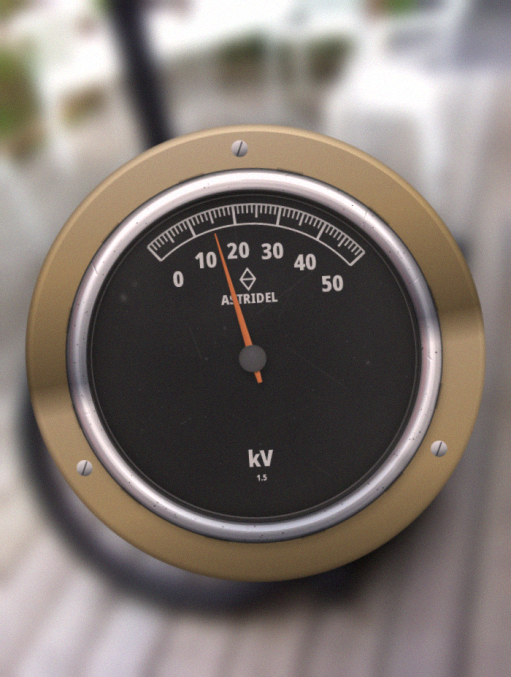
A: 15 kV
